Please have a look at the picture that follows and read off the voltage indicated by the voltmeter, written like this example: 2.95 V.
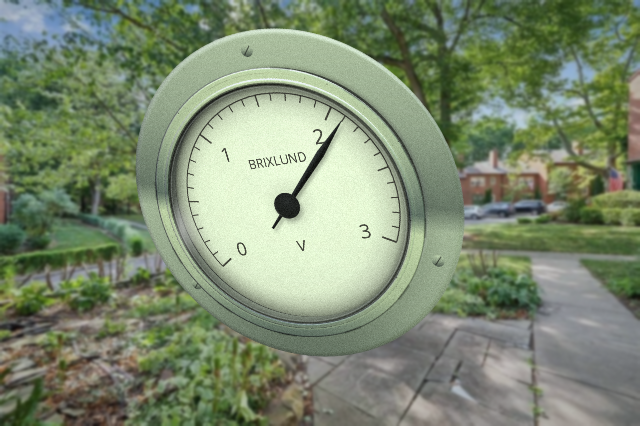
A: 2.1 V
